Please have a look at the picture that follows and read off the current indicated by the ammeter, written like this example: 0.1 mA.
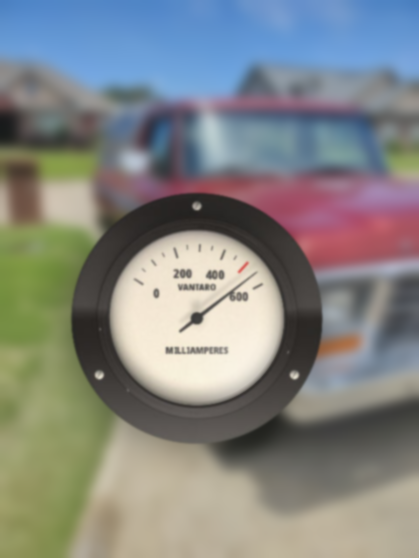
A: 550 mA
